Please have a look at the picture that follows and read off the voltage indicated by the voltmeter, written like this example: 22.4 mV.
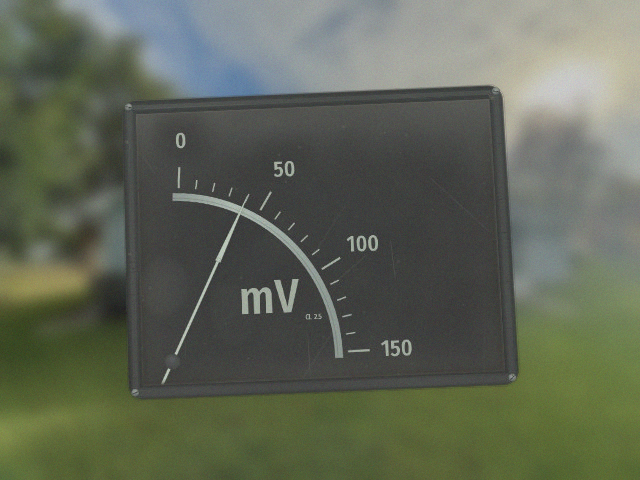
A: 40 mV
